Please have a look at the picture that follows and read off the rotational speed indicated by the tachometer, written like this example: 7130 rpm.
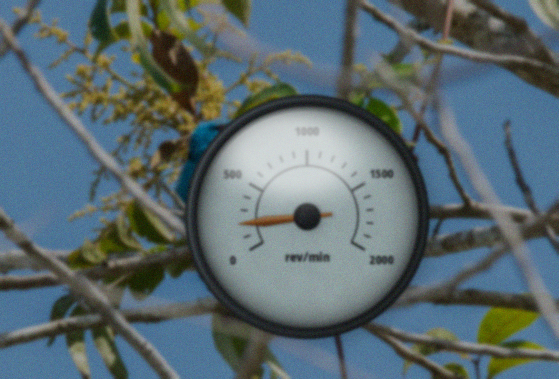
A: 200 rpm
